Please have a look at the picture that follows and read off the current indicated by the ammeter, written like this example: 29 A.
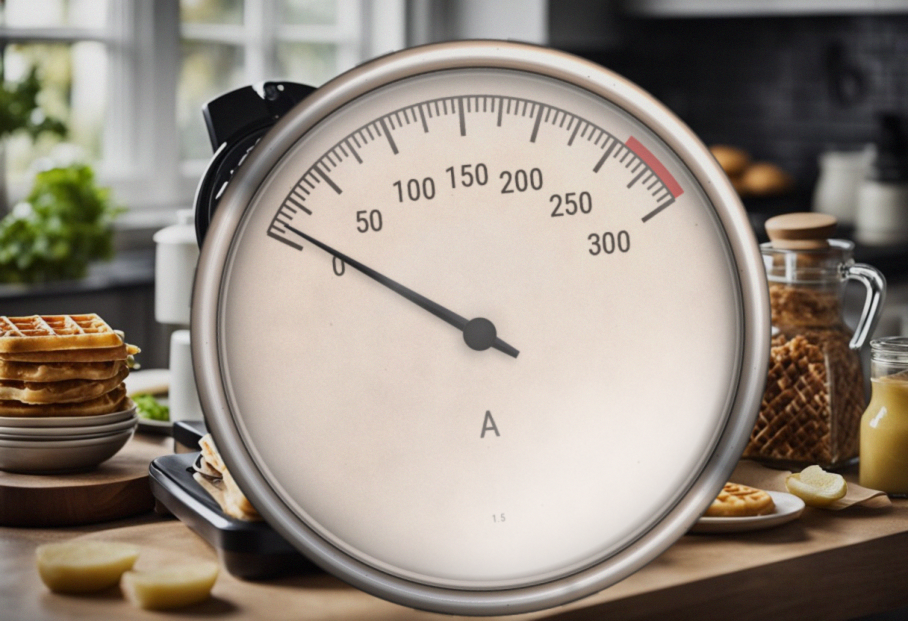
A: 10 A
